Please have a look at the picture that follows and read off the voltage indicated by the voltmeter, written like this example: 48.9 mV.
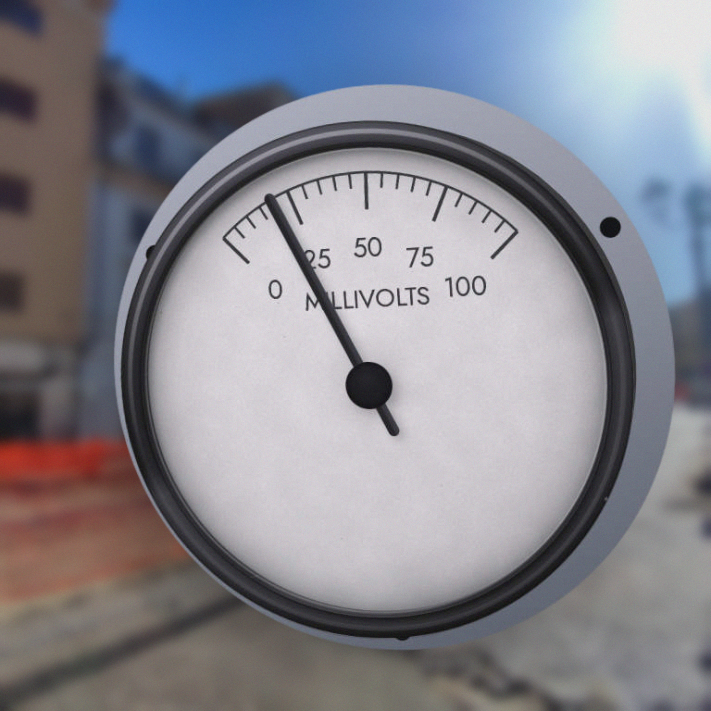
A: 20 mV
